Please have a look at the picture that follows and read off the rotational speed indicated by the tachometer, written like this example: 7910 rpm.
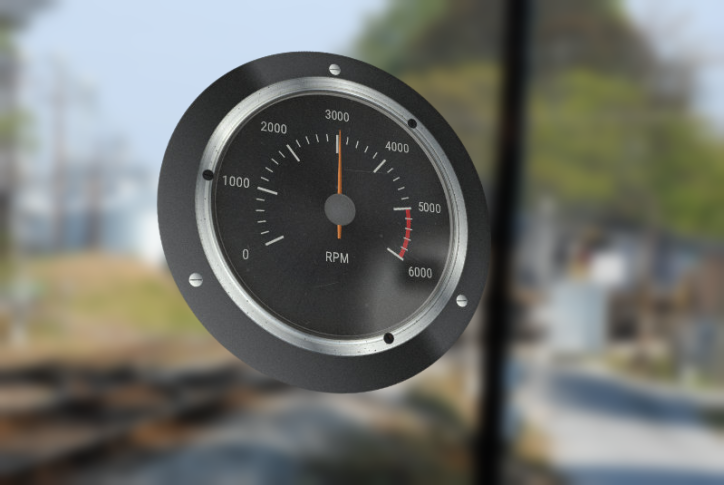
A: 3000 rpm
